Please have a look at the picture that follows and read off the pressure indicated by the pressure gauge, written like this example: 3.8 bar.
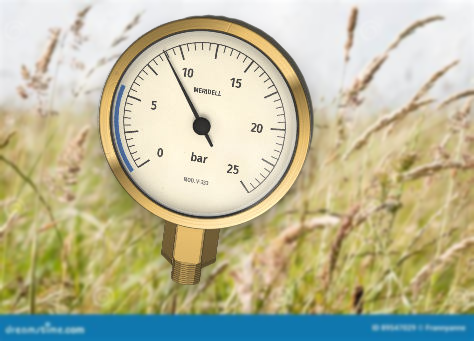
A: 9 bar
